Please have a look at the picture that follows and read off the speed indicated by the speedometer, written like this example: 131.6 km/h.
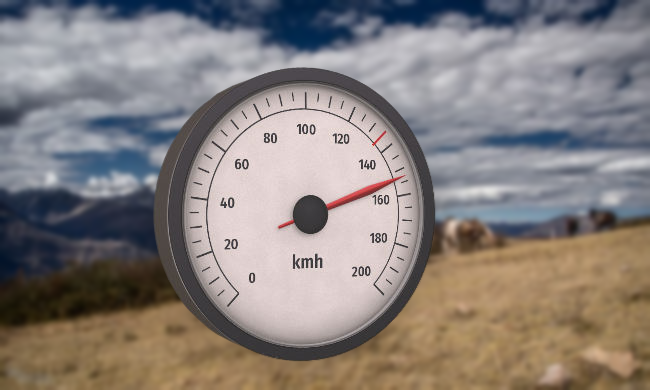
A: 152.5 km/h
